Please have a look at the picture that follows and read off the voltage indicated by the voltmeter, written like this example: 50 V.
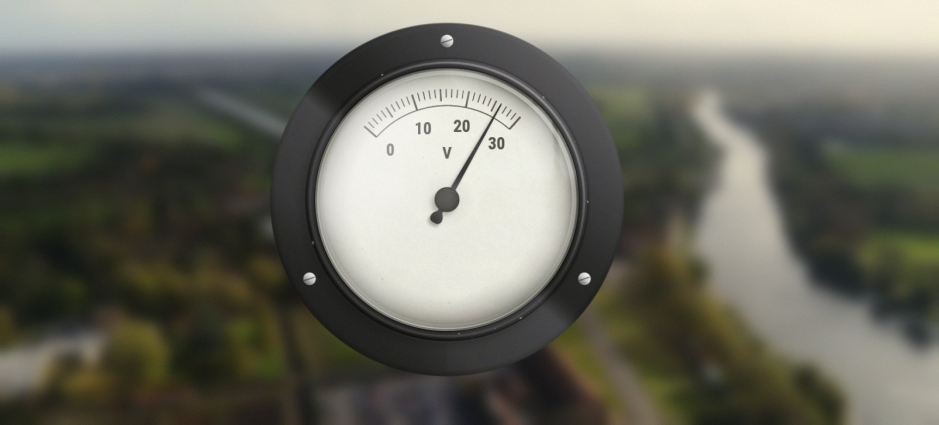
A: 26 V
